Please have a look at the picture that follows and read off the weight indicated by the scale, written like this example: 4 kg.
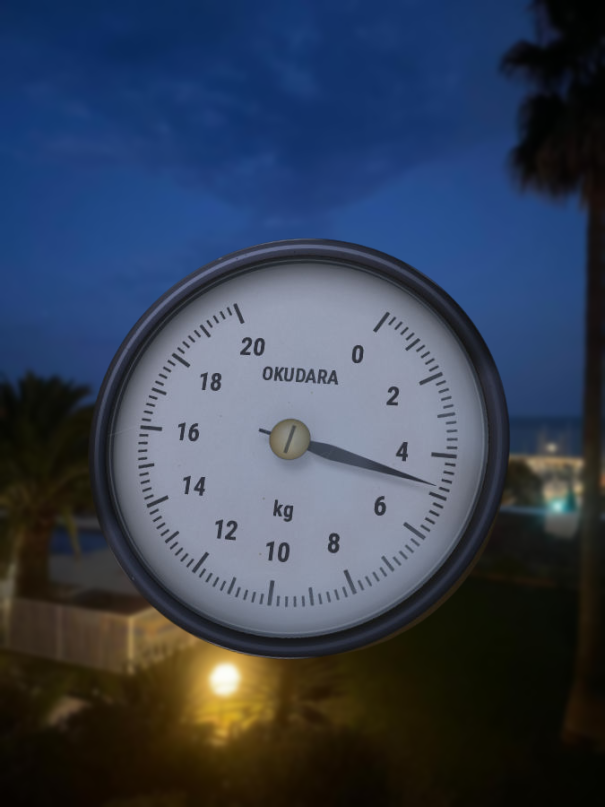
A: 4.8 kg
